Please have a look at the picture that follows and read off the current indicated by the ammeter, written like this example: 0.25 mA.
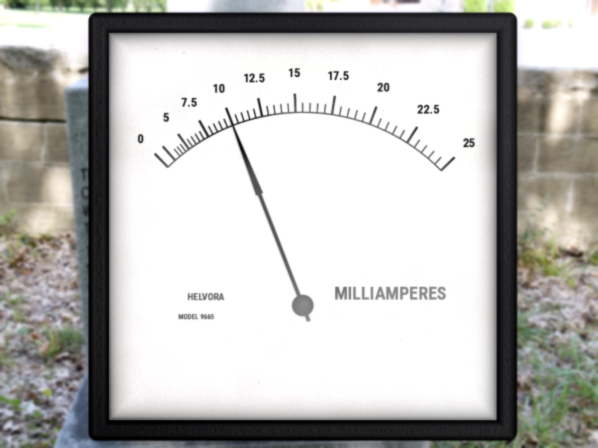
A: 10 mA
